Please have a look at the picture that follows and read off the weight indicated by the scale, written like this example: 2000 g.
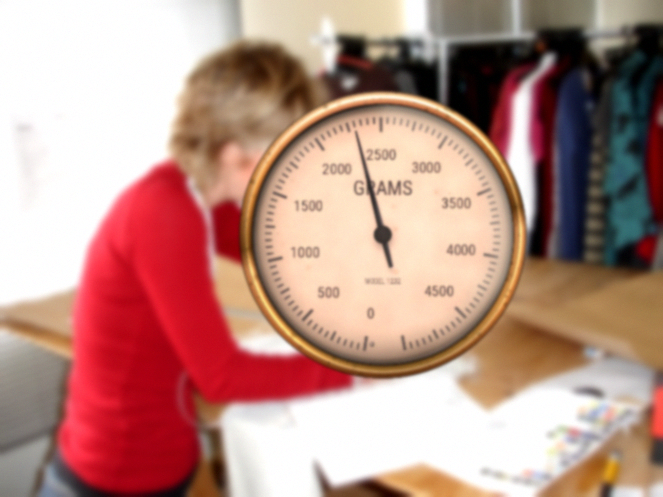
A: 2300 g
